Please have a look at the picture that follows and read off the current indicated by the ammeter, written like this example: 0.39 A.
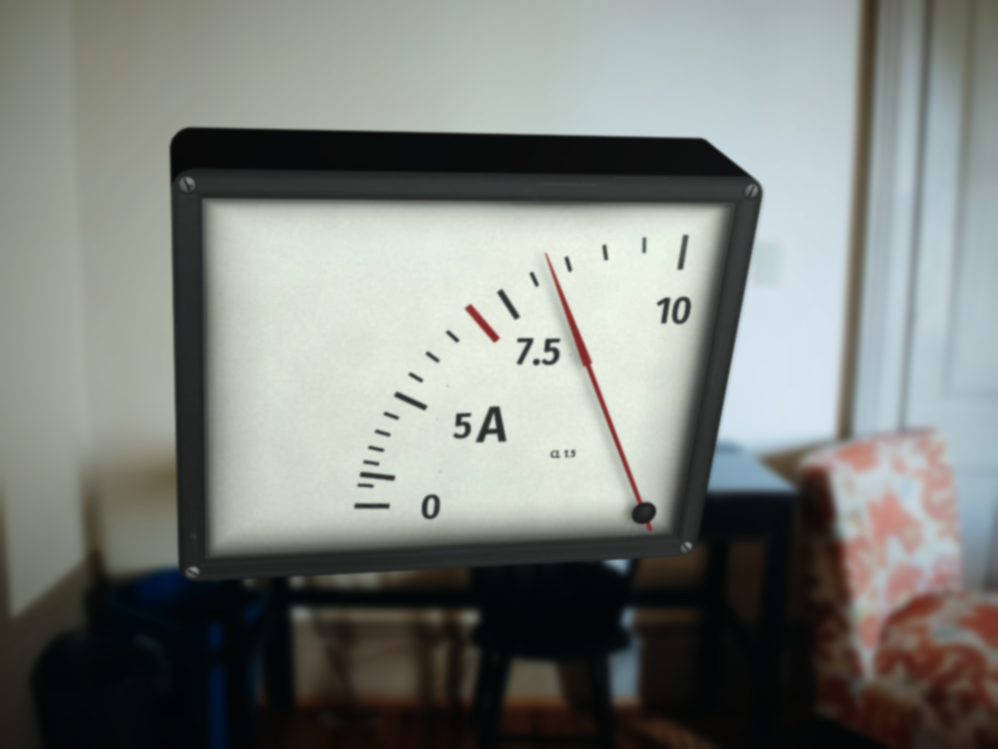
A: 8.25 A
